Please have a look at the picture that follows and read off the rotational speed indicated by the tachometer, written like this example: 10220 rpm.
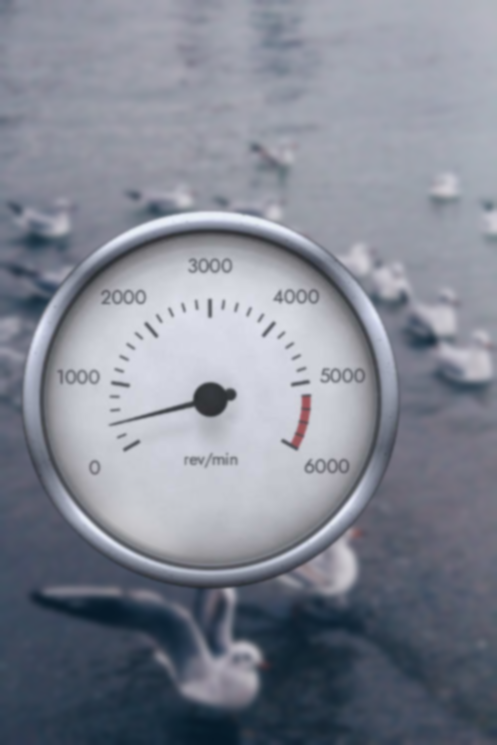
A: 400 rpm
